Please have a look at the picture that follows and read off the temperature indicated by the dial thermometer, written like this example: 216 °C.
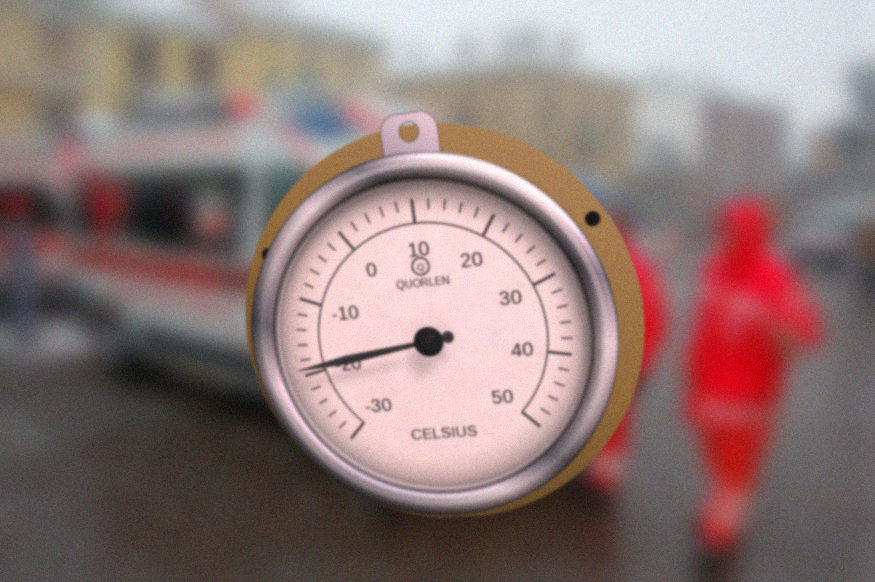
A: -19 °C
